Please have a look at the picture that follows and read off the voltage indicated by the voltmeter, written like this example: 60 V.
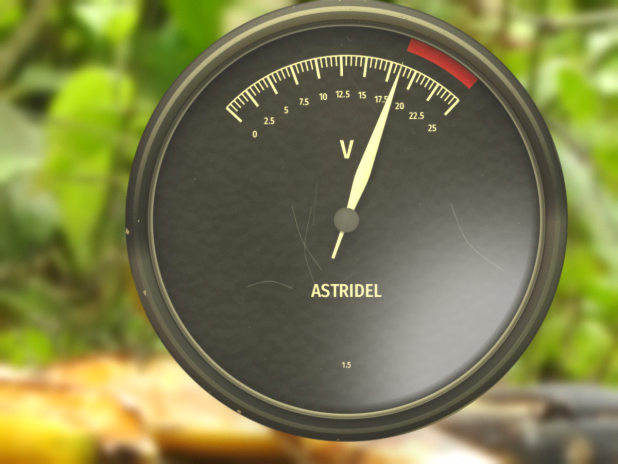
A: 18.5 V
